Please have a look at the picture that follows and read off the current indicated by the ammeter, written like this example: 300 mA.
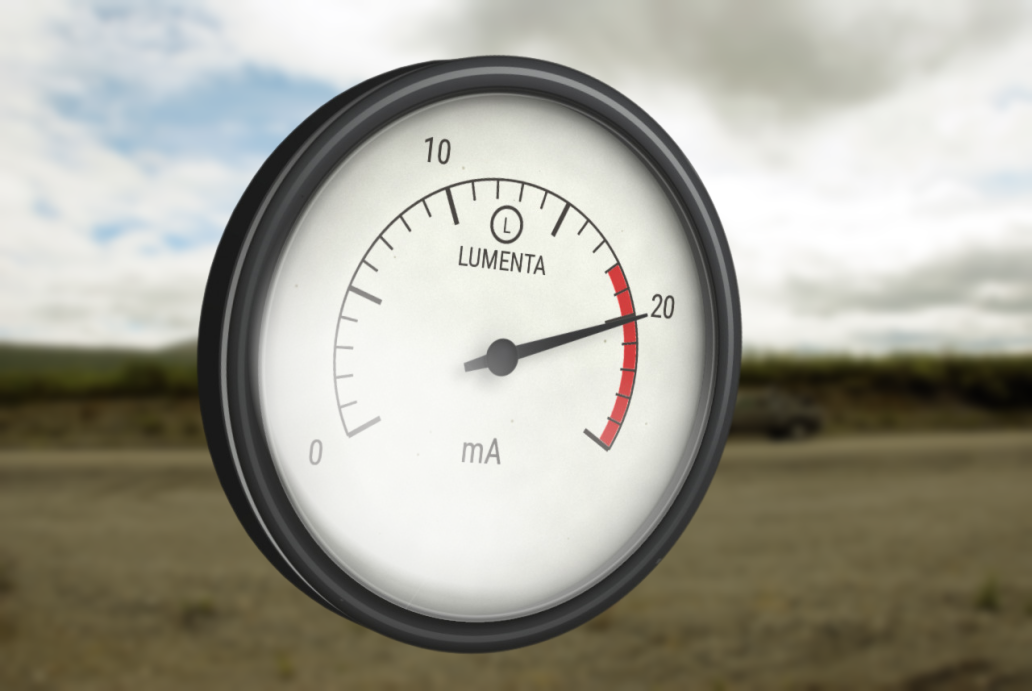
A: 20 mA
